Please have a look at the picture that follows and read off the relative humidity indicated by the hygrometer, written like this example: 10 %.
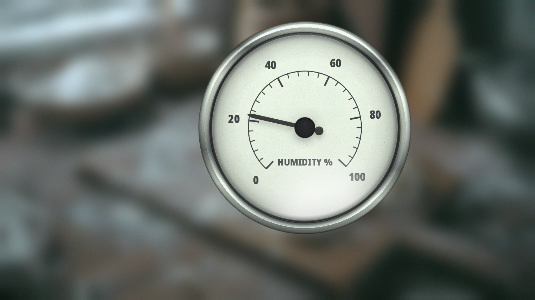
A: 22 %
